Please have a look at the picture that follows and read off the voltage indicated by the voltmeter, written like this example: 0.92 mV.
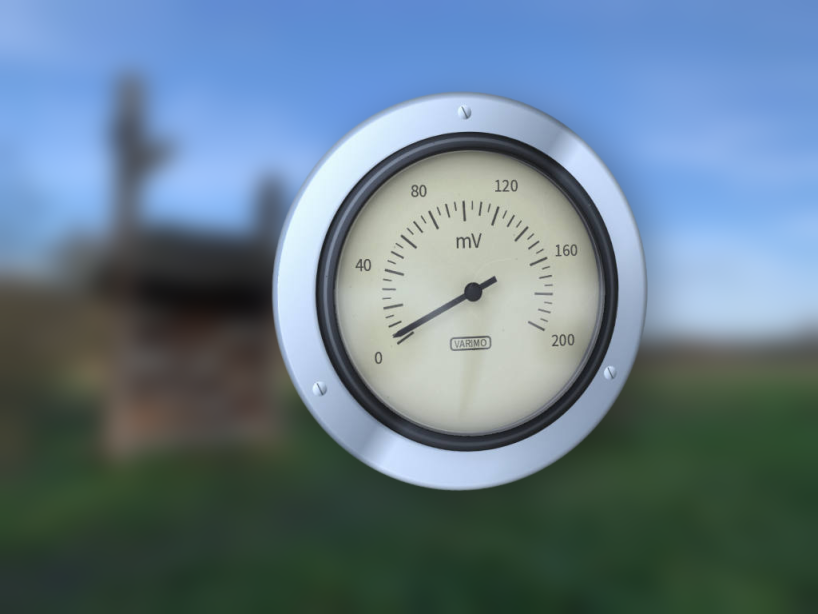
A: 5 mV
